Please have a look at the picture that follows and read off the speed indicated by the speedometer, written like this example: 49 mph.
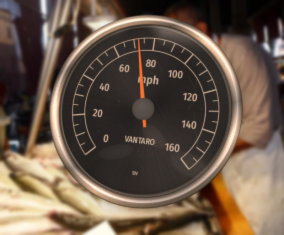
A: 72.5 mph
